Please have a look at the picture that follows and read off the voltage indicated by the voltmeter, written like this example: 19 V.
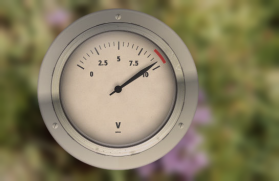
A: 9.5 V
